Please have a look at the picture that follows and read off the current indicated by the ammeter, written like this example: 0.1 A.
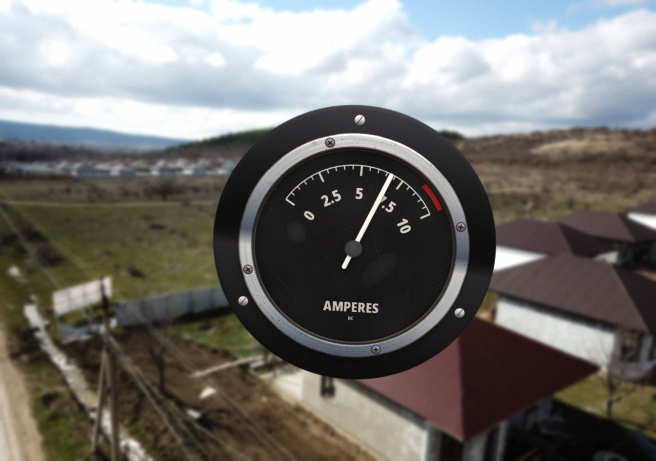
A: 6.75 A
